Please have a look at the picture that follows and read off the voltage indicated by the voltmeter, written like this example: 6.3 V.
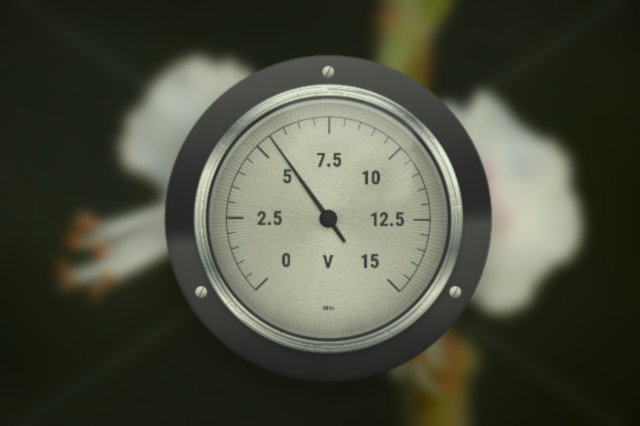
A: 5.5 V
